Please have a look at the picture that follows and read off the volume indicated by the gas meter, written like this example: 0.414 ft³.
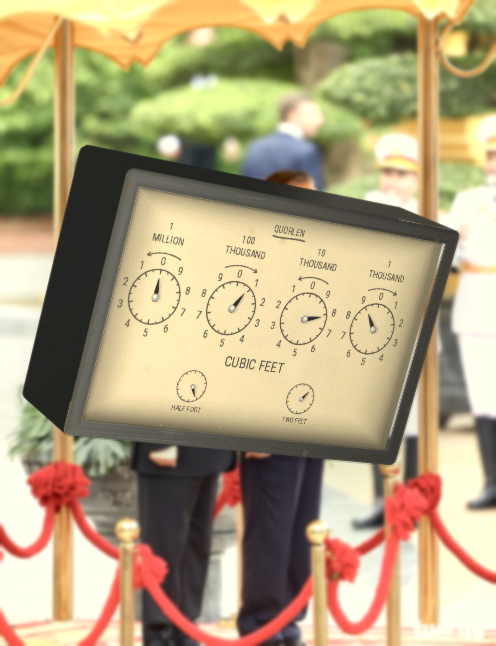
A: 7900 ft³
